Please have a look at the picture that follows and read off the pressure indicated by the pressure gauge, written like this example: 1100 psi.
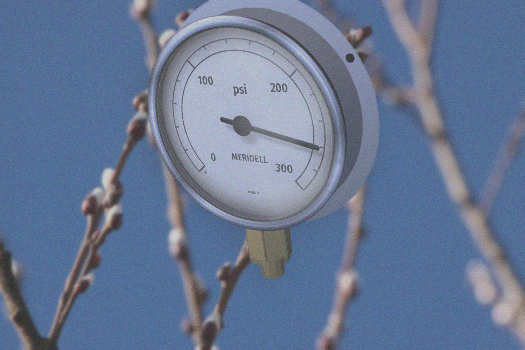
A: 260 psi
